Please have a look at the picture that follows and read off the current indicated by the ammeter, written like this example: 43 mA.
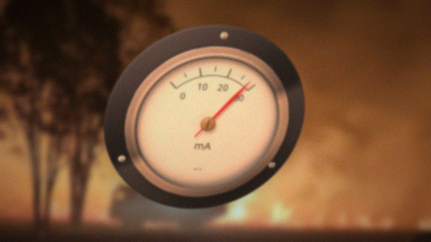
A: 27.5 mA
